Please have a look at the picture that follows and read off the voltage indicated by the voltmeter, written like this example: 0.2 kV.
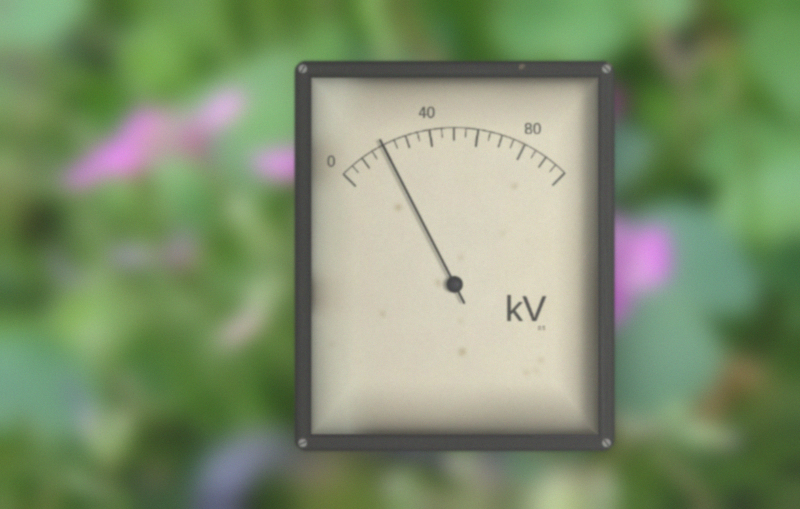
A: 20 kV
